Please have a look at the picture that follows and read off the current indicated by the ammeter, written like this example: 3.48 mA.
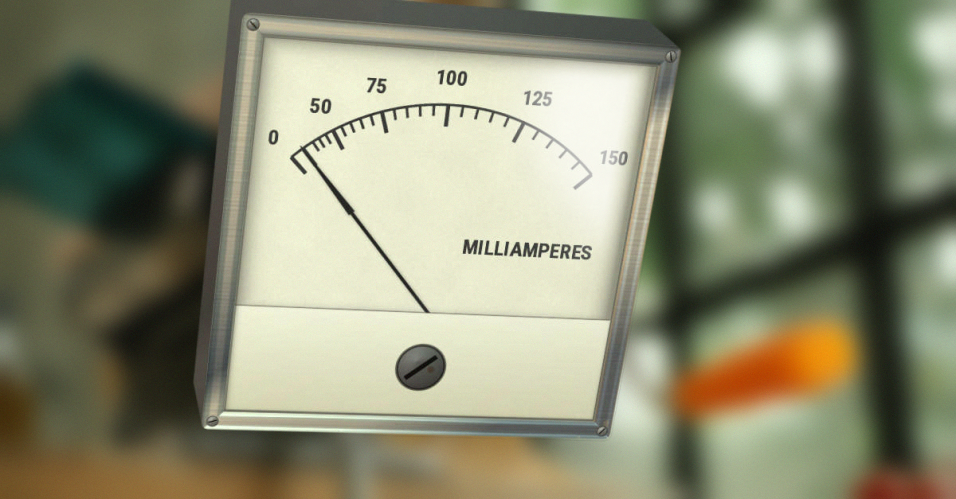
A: 25 mA
